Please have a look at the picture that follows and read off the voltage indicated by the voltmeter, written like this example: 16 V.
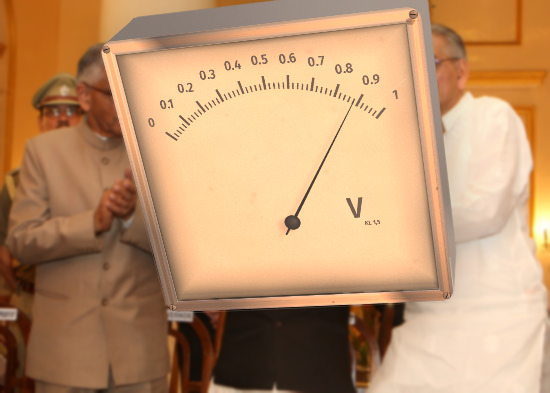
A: 0.88 V
